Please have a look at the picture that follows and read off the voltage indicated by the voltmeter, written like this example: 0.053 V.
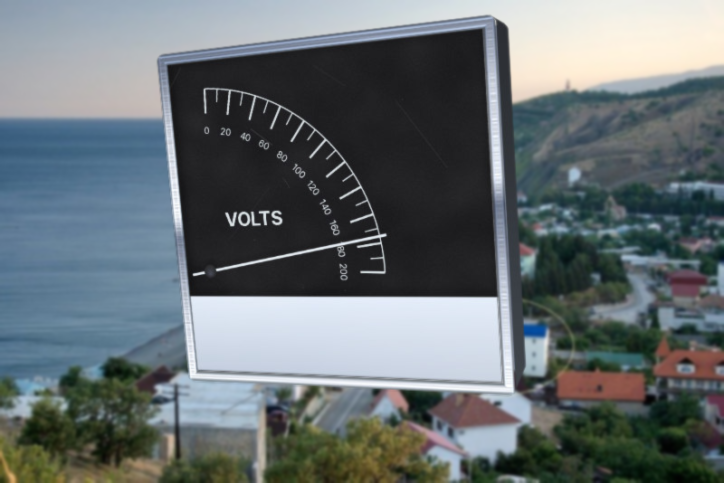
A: 175 V
